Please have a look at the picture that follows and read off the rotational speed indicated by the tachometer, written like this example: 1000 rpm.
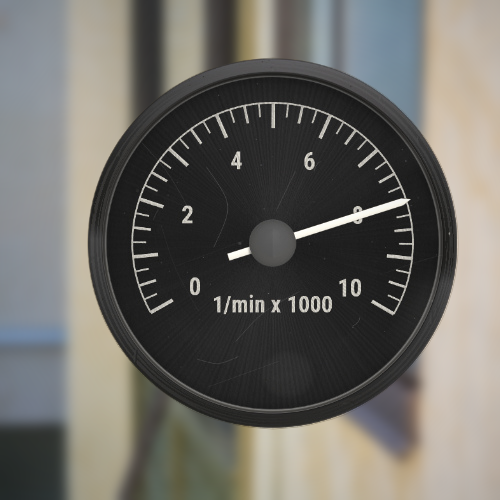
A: 8000 rpm
